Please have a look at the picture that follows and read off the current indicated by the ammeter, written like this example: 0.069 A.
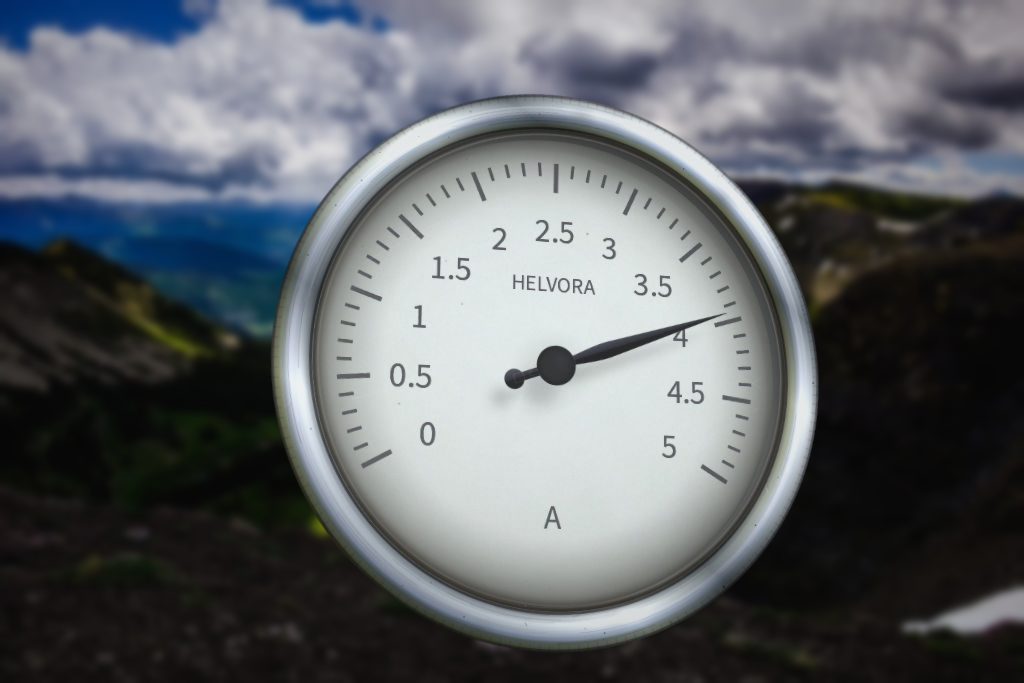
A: 3.95 A
